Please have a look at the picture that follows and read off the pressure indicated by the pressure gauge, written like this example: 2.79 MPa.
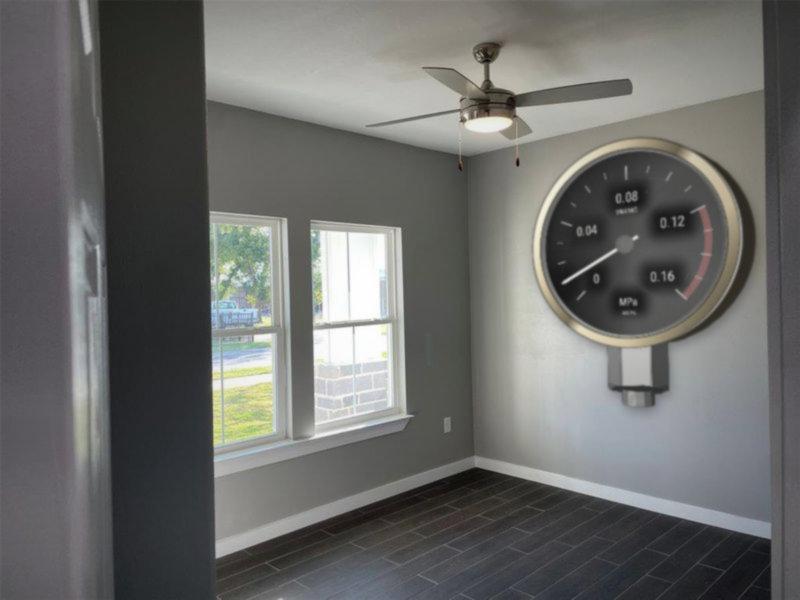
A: 0.01 MPa
